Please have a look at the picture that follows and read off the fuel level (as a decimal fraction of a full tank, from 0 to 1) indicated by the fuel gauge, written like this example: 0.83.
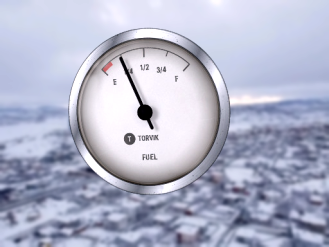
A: 0.25
